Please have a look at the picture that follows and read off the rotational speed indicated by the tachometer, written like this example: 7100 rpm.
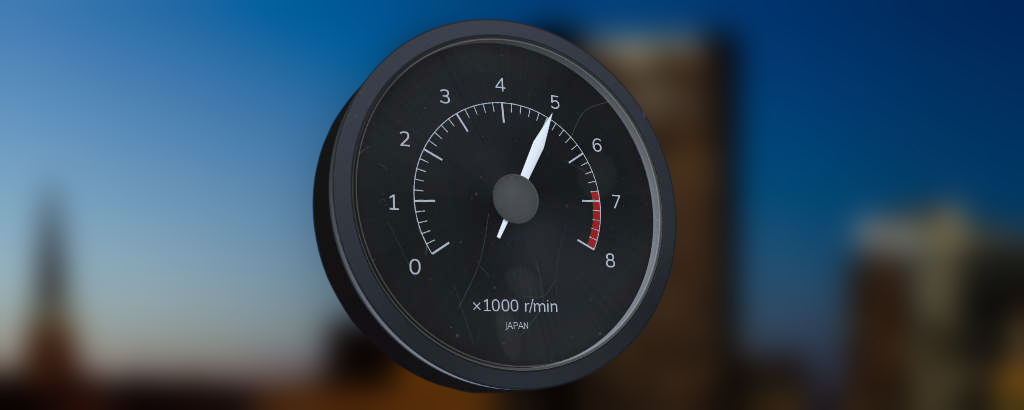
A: 5000 rpm
